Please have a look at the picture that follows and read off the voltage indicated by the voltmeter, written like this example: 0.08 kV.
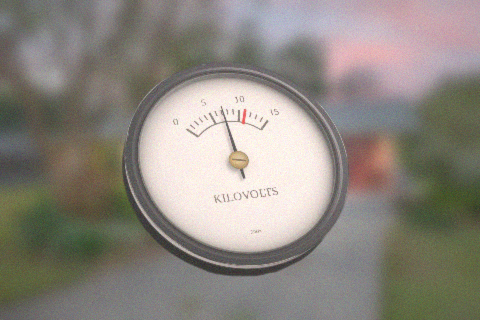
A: 7 kV
